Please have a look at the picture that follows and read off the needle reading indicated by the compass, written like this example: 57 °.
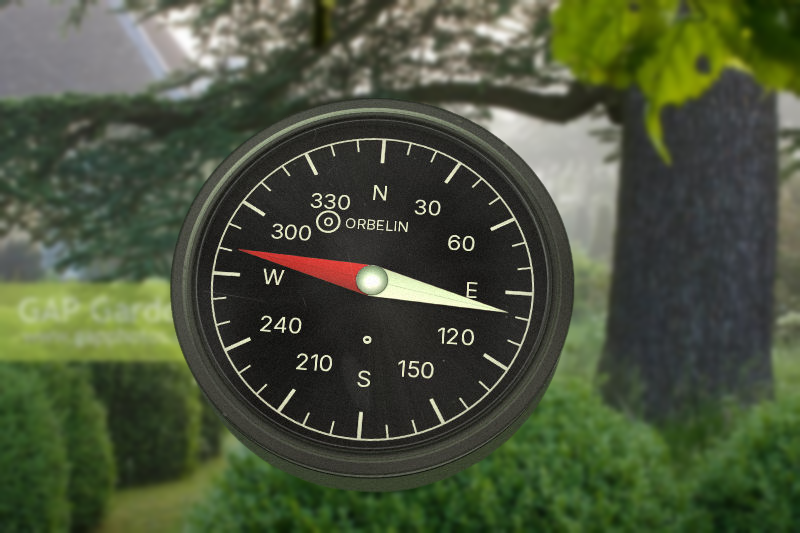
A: 280 °
